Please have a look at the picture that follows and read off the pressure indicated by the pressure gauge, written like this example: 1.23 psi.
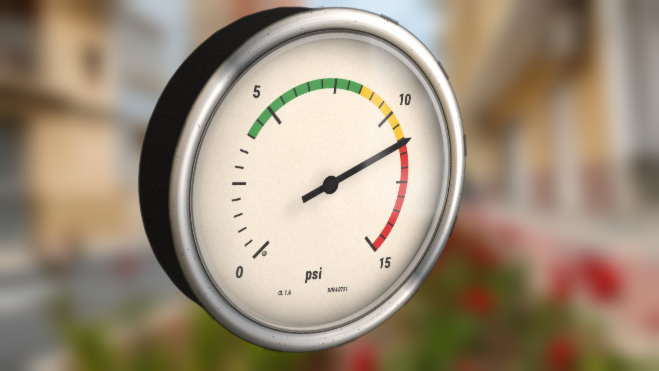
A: 11 psi
